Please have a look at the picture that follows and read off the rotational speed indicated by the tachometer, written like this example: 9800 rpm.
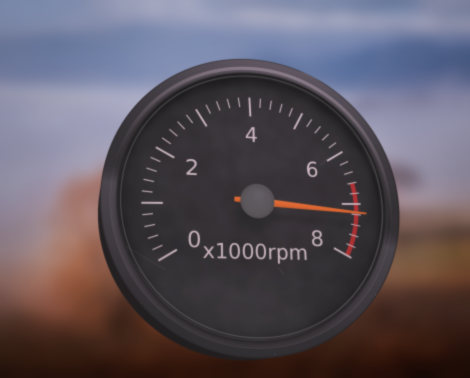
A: 7200 rpm
